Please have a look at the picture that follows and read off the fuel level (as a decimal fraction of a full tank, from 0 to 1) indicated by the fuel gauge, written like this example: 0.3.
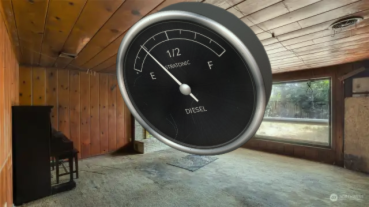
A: 0.25
